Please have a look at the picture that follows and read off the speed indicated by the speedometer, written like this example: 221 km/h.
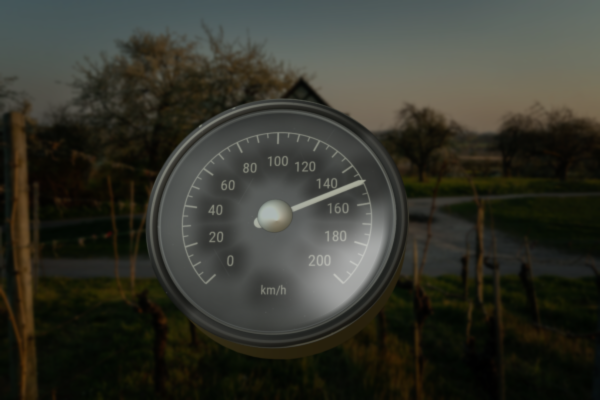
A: 150 km/h
